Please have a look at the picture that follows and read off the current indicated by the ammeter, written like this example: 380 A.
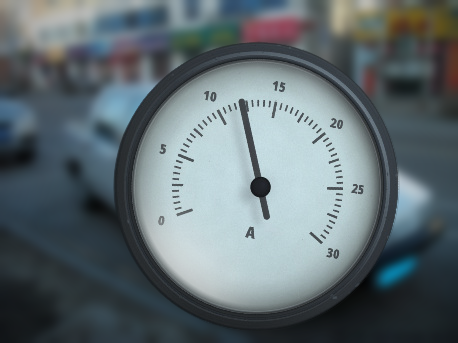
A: 12 A
